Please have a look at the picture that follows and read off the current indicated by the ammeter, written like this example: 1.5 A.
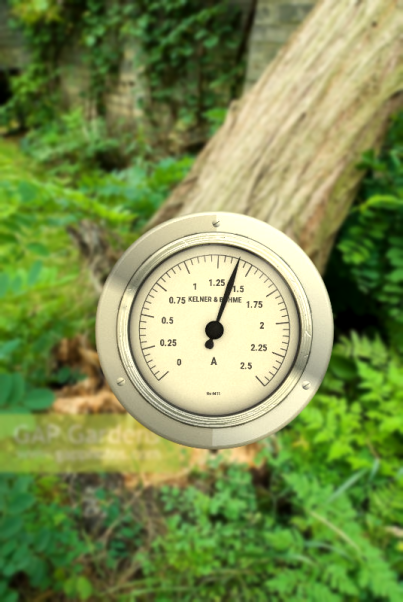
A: 1.4 A
